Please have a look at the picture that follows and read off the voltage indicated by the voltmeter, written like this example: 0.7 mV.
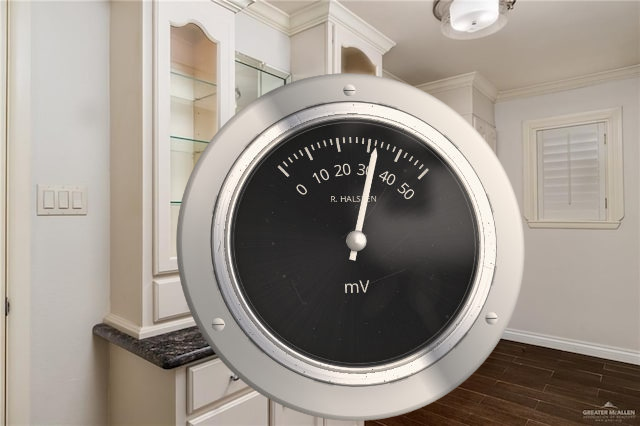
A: 32 mV
